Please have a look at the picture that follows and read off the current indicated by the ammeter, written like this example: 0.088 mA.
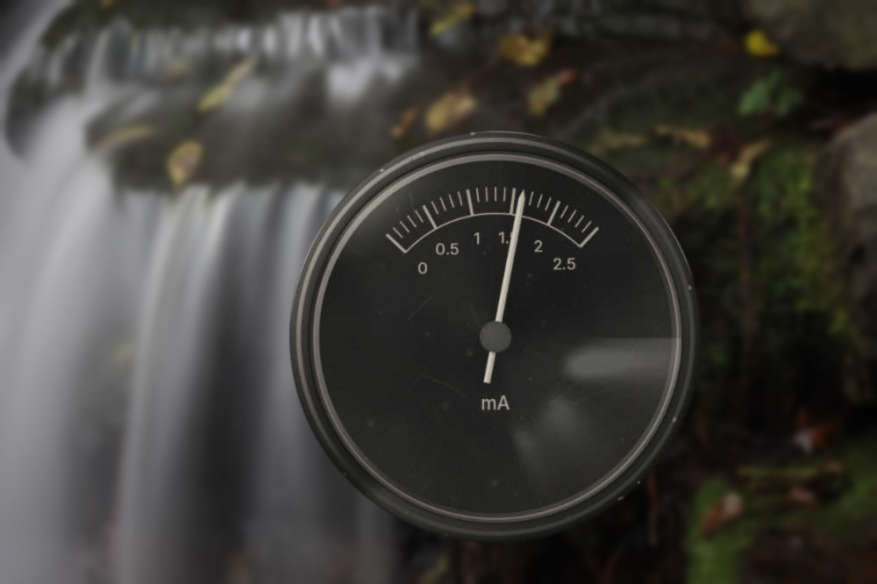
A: 1.6 mA
